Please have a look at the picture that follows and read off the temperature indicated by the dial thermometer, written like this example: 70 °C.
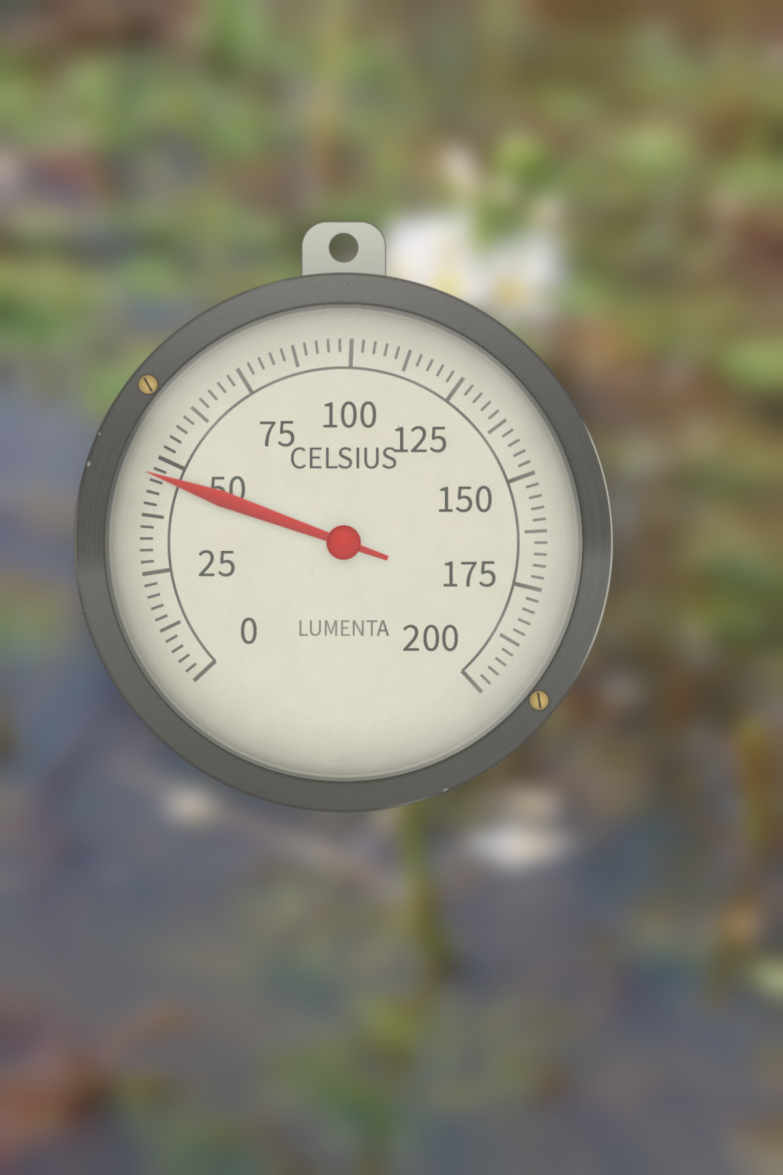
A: 46.25 °C
